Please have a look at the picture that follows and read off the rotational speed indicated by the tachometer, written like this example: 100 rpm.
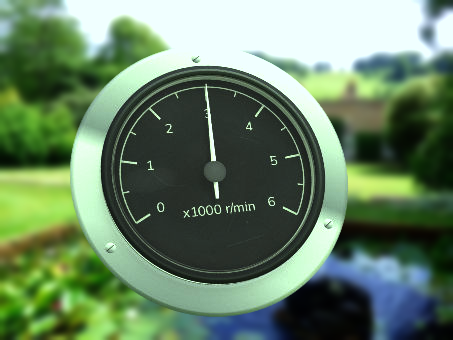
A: 3000 rpm
